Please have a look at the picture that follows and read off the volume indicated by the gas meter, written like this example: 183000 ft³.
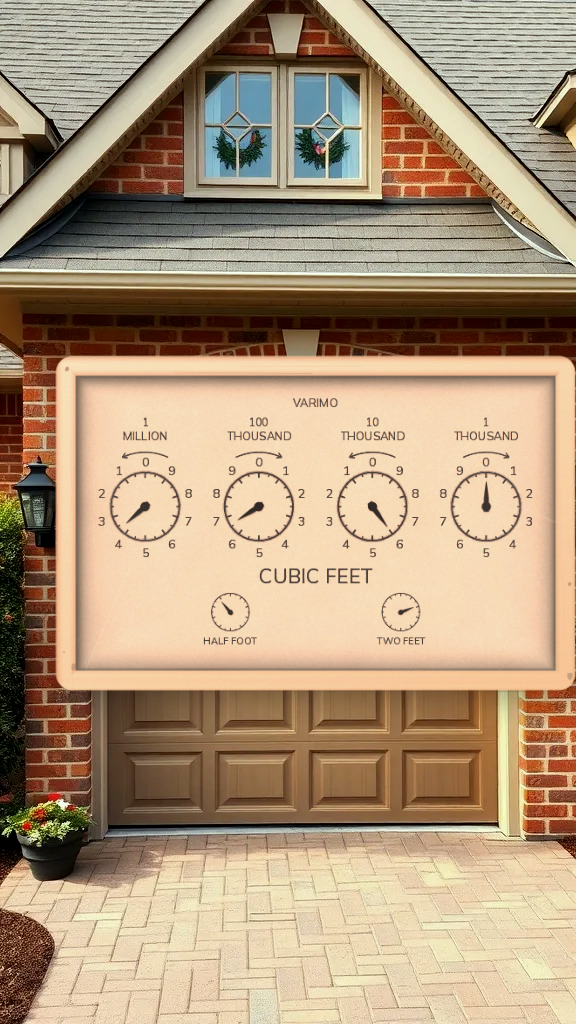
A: 366000 ft³
